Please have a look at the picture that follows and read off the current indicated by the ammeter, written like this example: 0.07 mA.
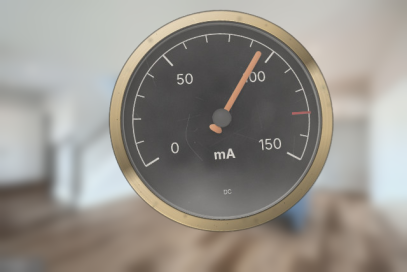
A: 95 mA
